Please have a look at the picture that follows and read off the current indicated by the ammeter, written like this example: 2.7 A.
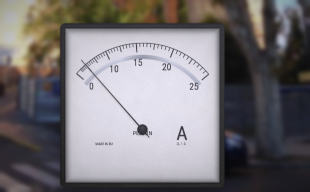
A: 5 A
